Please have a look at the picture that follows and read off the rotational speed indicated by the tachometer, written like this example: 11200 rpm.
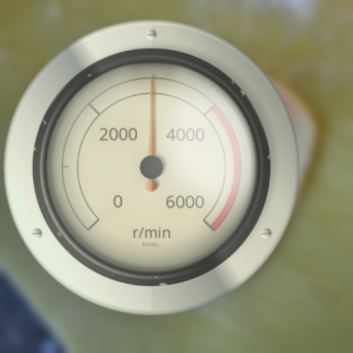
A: 3000 rpm
